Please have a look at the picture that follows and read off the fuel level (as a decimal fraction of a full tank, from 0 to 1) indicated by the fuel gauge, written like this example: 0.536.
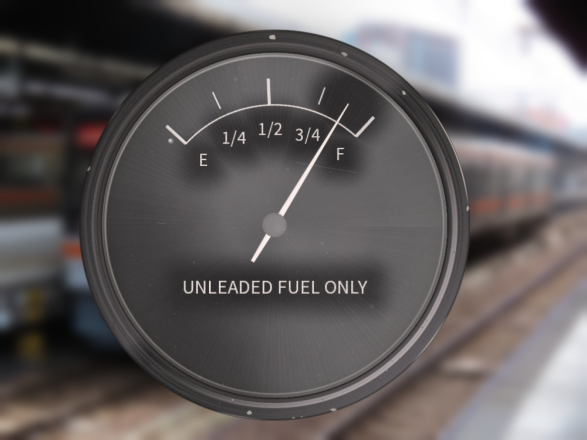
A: 0.875
